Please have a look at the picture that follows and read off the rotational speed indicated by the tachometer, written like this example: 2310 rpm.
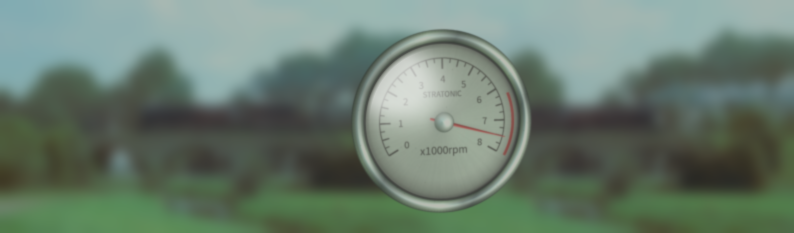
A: 7500 rpm
